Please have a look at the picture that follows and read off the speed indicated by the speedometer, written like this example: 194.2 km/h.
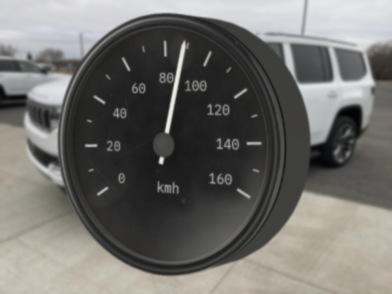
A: 90 km/h
